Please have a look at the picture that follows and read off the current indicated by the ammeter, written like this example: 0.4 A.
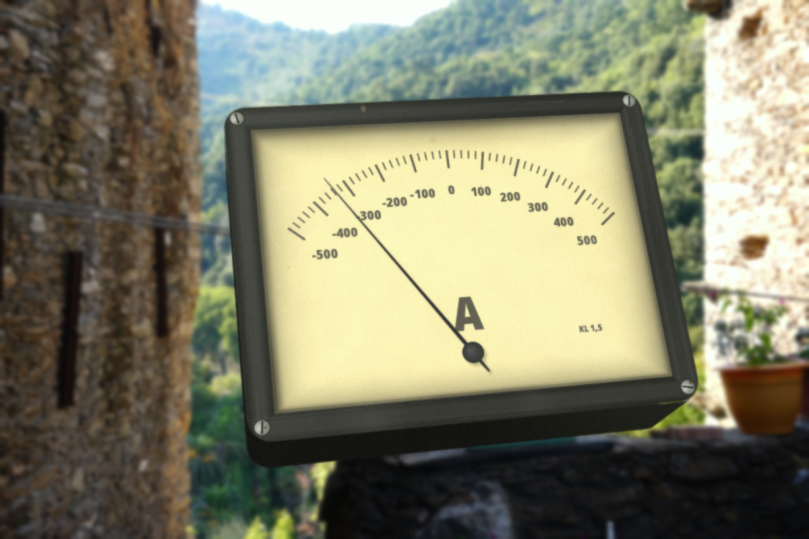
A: -340 A
